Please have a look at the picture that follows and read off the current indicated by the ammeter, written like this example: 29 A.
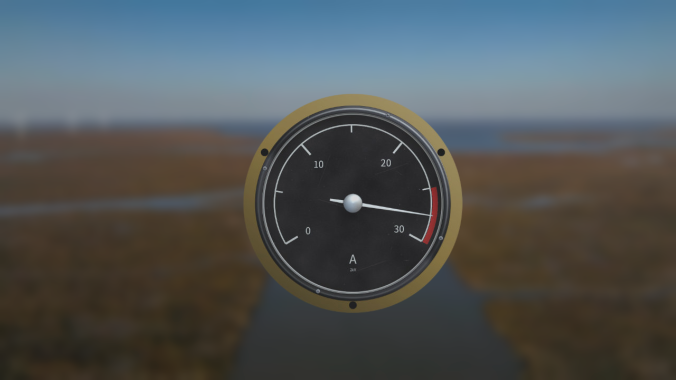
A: 27.5 A
